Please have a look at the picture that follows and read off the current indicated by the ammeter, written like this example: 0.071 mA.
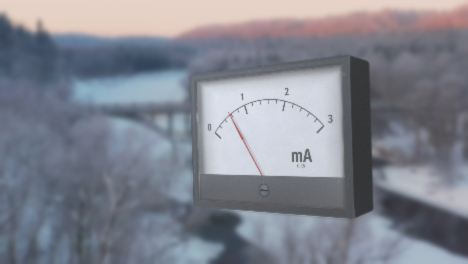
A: 0.6 mA
